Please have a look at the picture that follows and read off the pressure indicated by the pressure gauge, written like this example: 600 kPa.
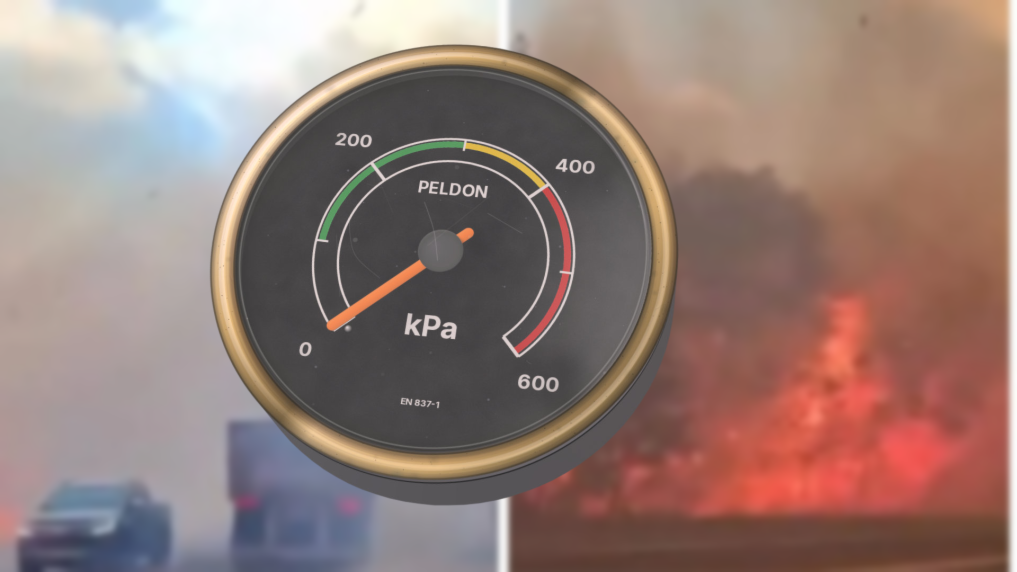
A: 0 kPa
